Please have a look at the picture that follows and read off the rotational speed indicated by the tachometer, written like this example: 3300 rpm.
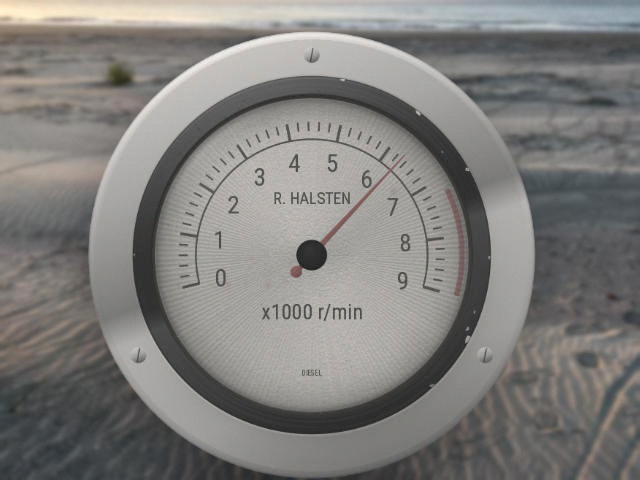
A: 6300 rpm
